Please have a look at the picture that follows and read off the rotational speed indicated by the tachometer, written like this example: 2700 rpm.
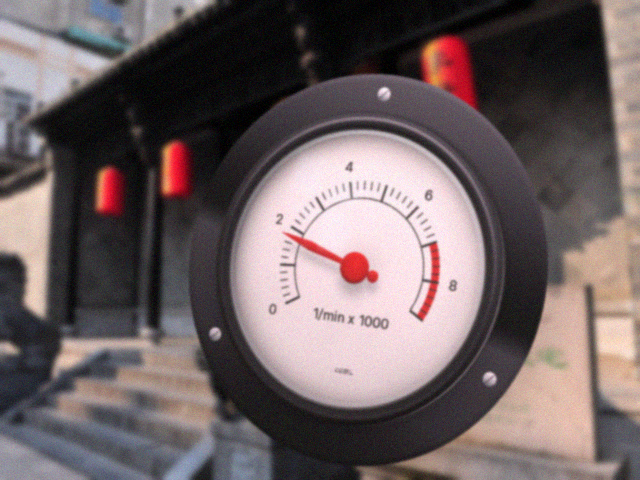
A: 1800 rpm
